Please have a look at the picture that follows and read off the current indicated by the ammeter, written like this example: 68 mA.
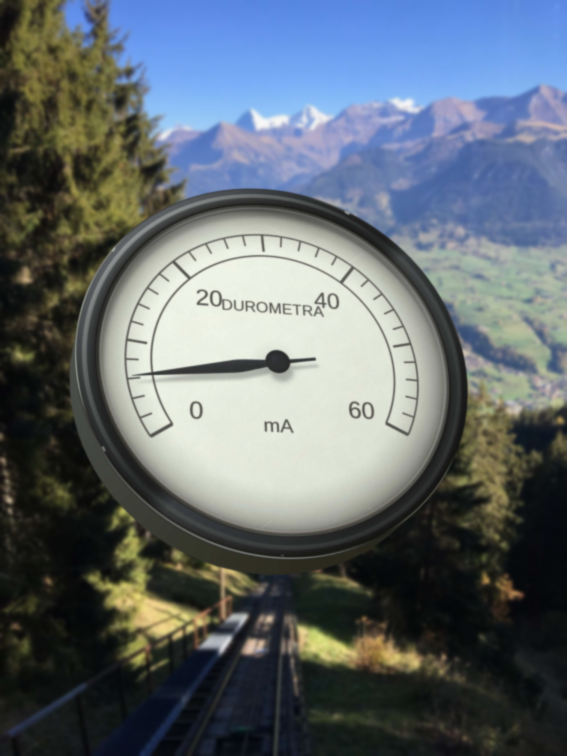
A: 6 mA
